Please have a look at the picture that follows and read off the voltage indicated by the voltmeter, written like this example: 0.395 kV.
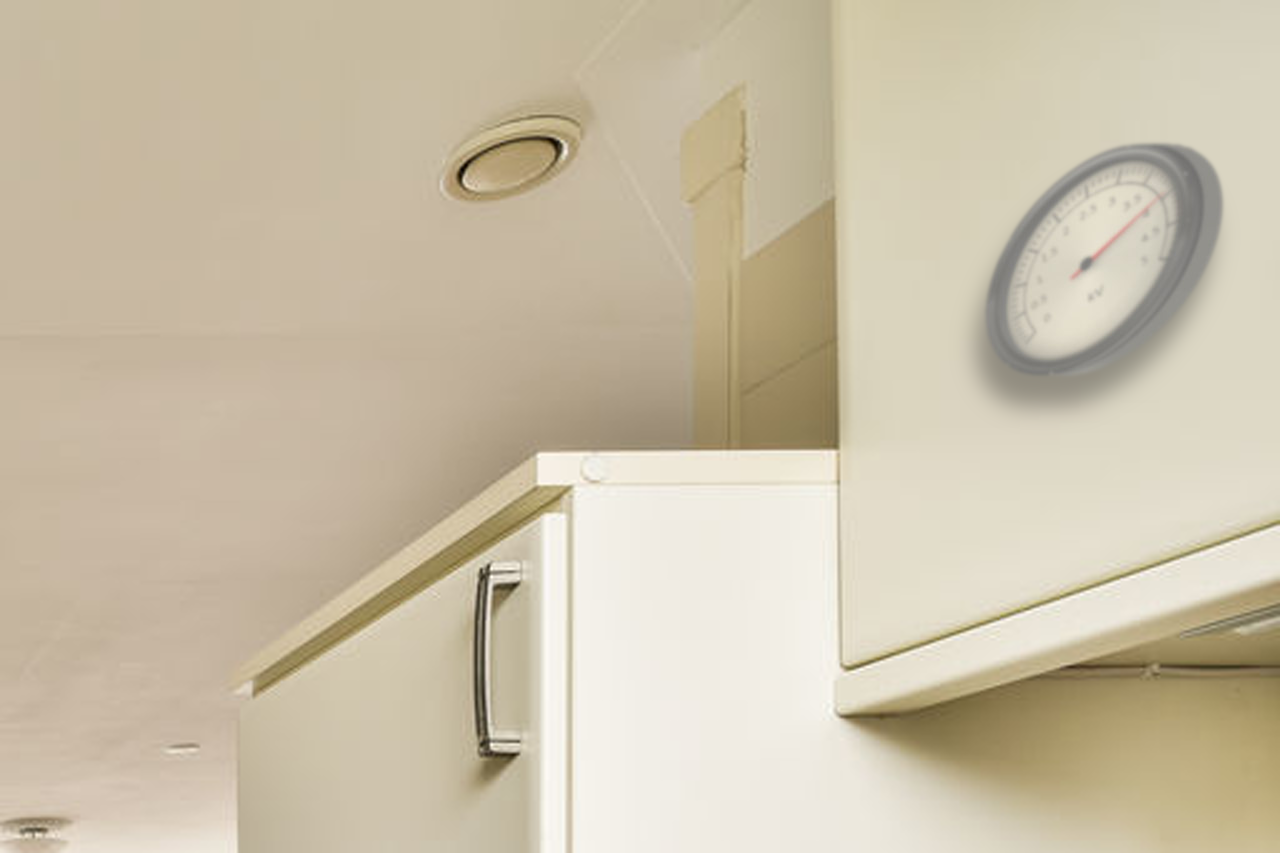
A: 4 kV
